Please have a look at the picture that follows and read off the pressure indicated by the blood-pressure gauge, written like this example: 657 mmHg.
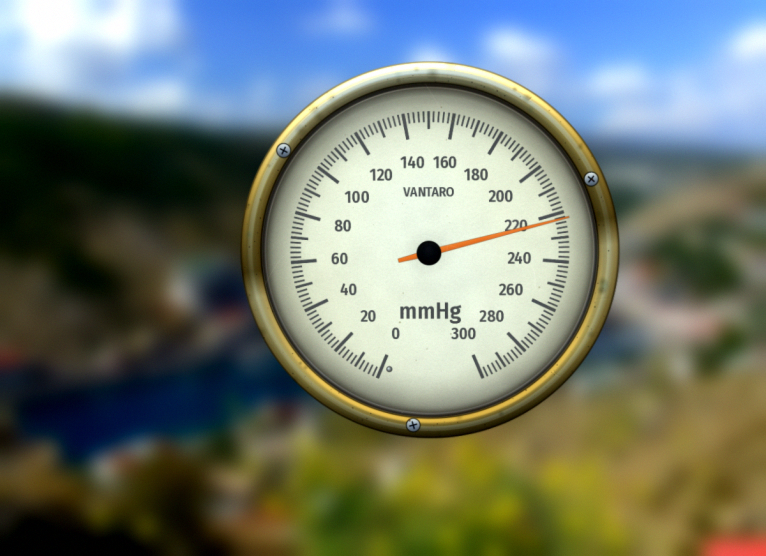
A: 222 mmHg
